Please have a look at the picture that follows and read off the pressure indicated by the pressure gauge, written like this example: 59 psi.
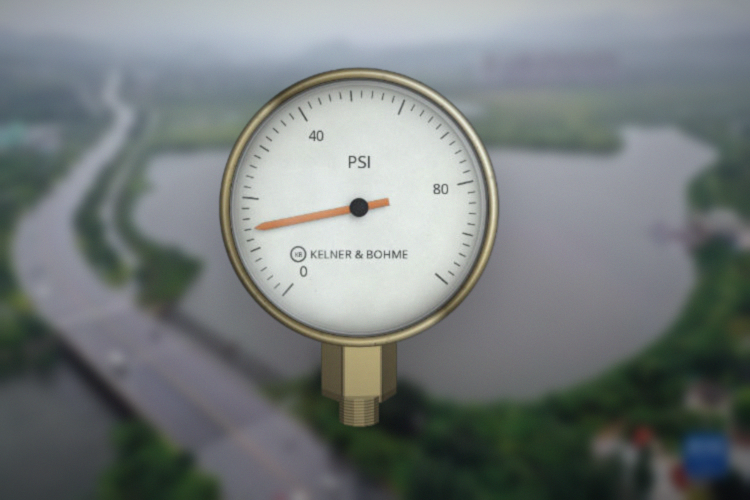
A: 14 psi
